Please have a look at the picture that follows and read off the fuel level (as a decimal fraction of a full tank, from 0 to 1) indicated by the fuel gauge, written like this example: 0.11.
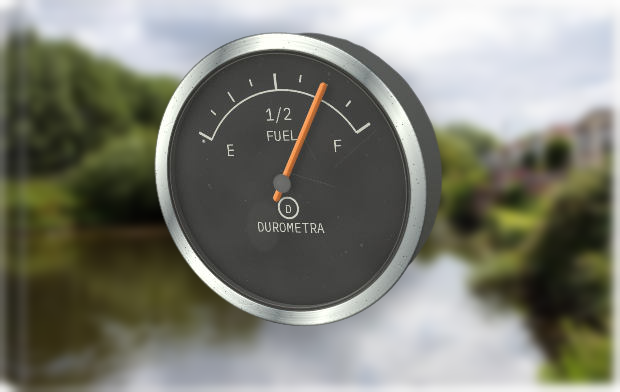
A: 0.75
